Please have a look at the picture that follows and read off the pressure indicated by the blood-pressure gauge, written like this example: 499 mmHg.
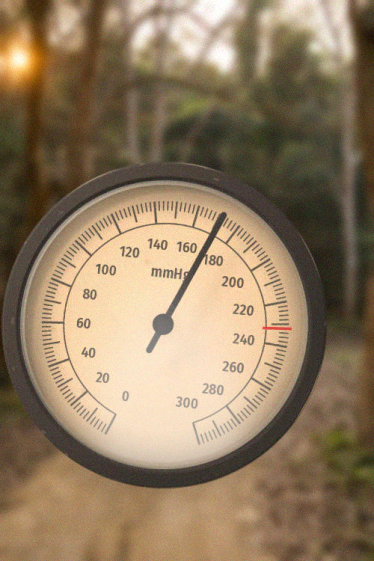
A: 172 mmHg
